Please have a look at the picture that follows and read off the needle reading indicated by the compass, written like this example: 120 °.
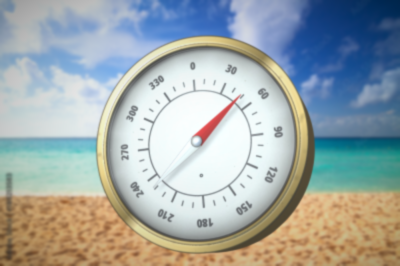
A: 50 °
